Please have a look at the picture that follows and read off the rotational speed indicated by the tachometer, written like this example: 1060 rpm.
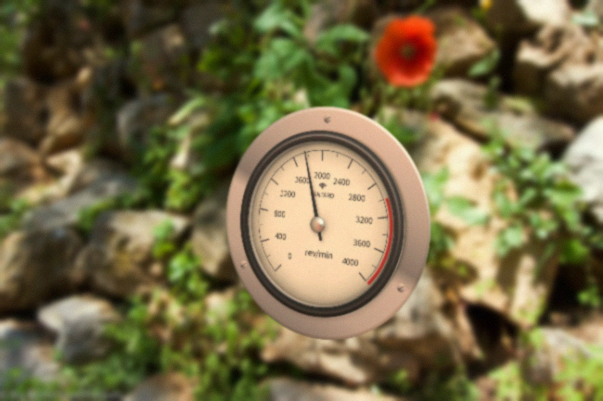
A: 1800 rpm
